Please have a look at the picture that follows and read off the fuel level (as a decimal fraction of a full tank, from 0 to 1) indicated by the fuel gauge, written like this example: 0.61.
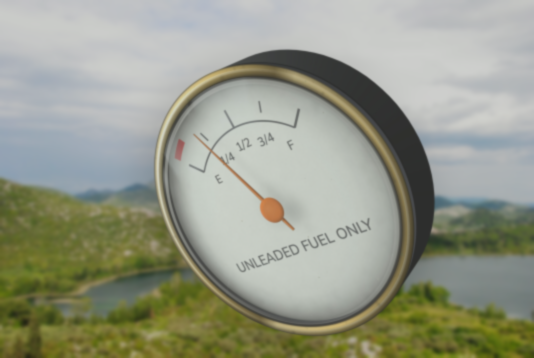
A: 0.25
